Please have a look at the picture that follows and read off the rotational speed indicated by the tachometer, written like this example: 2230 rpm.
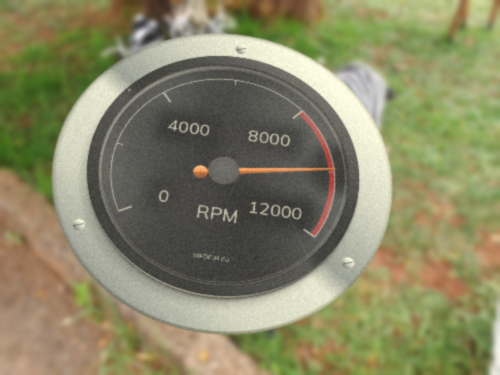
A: 10000 rpm
